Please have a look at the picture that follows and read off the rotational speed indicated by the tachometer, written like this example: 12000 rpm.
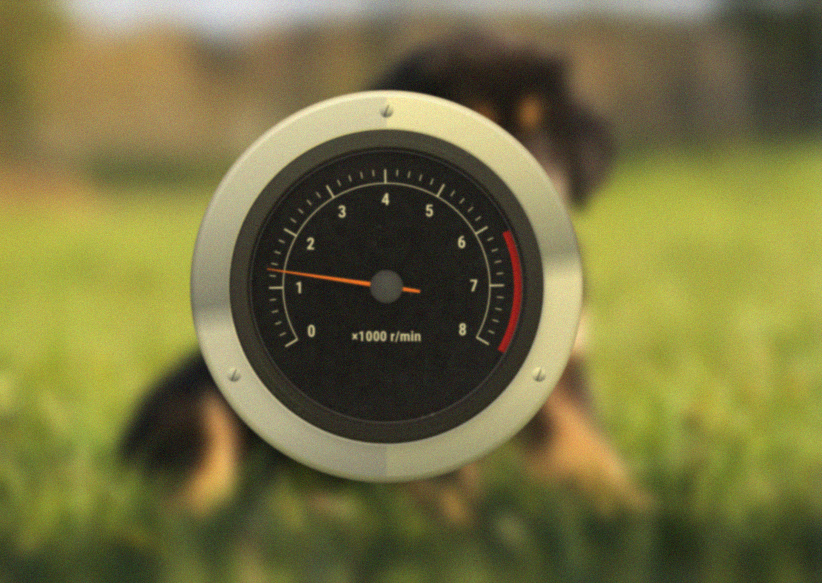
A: 1300 rpm
